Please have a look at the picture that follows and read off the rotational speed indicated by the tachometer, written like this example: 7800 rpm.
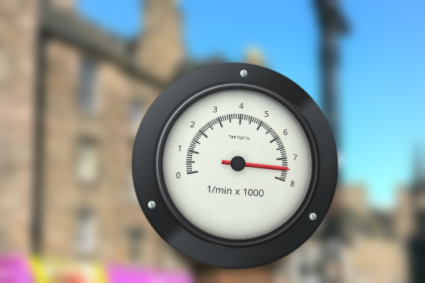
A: 7500 rpm
